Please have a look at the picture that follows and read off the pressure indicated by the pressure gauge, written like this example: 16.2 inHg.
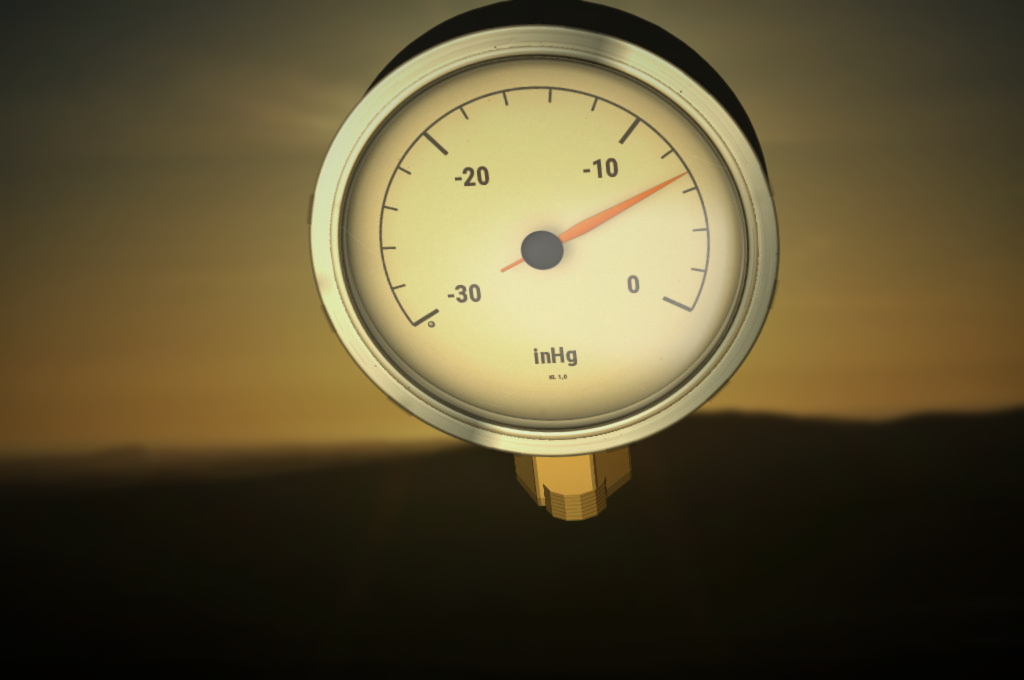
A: -7 inHg
